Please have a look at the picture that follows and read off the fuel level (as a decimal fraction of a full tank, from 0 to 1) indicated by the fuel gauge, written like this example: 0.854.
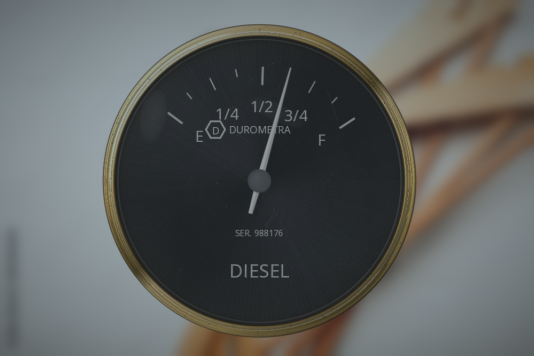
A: 0.625
